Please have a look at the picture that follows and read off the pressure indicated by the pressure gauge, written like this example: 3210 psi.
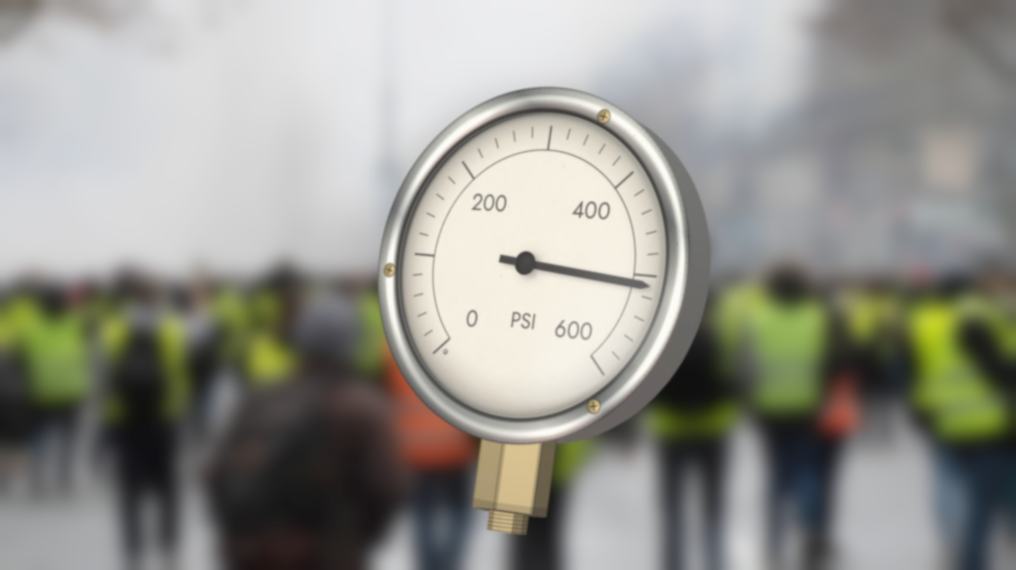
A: 510 psi
